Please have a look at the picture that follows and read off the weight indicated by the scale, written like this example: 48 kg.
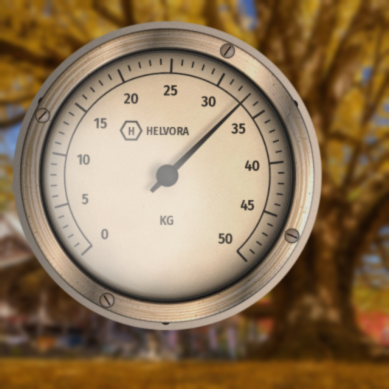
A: 33 kg
